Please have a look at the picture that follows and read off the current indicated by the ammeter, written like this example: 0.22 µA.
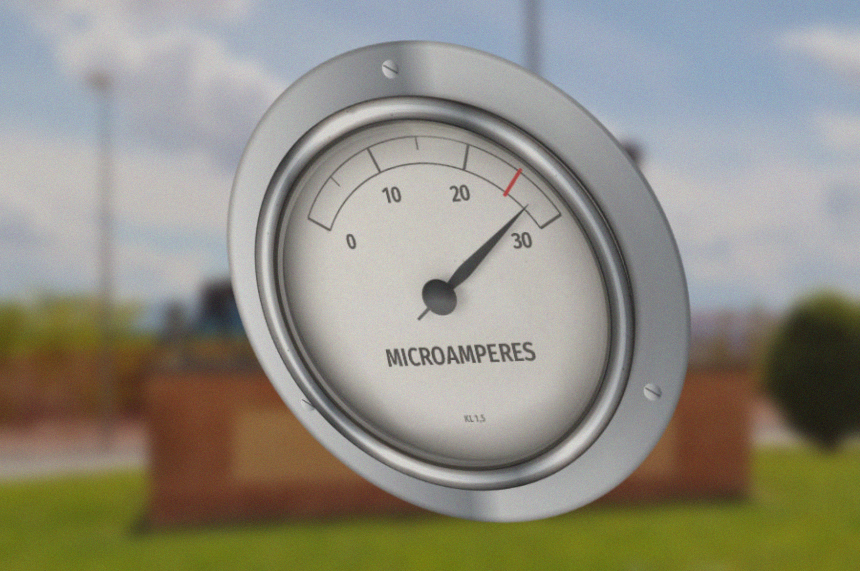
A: 27.5 µA
